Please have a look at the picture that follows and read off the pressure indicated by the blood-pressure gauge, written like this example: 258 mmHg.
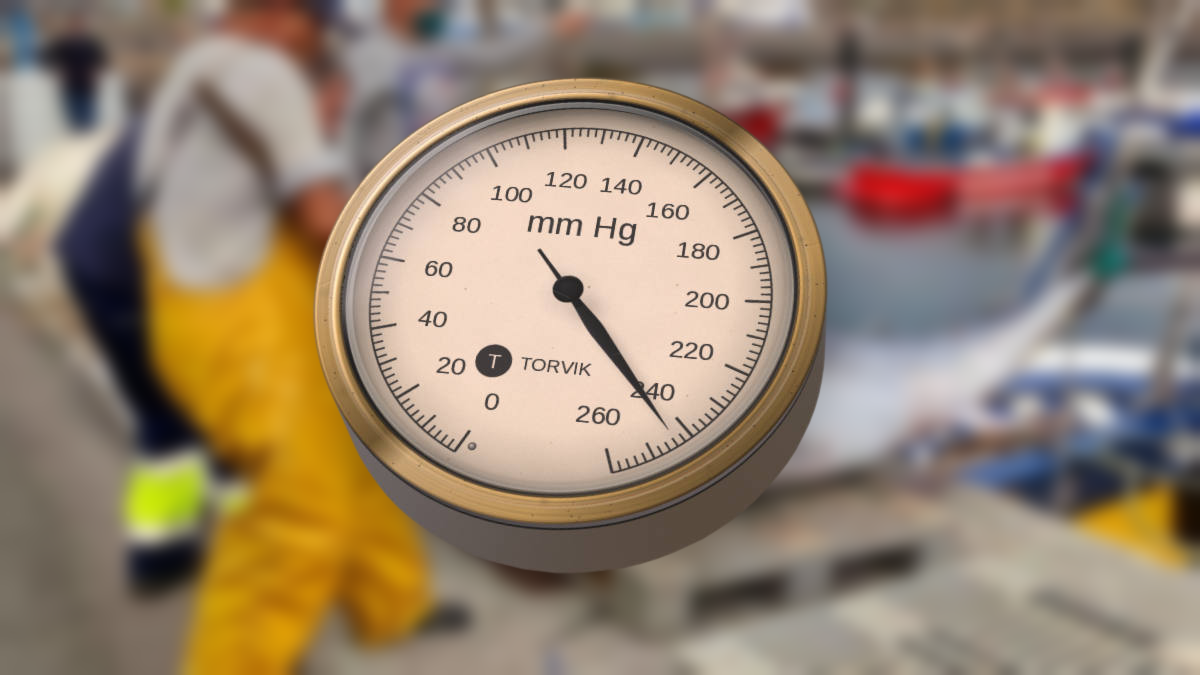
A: 244 mmHg
